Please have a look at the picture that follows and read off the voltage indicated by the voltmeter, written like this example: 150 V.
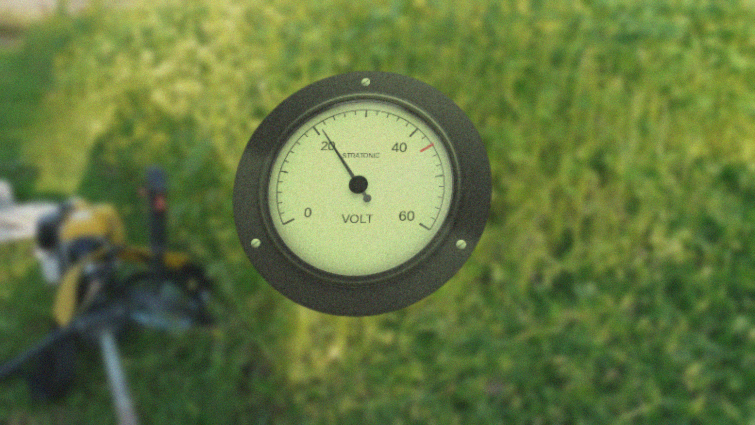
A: 21 V
